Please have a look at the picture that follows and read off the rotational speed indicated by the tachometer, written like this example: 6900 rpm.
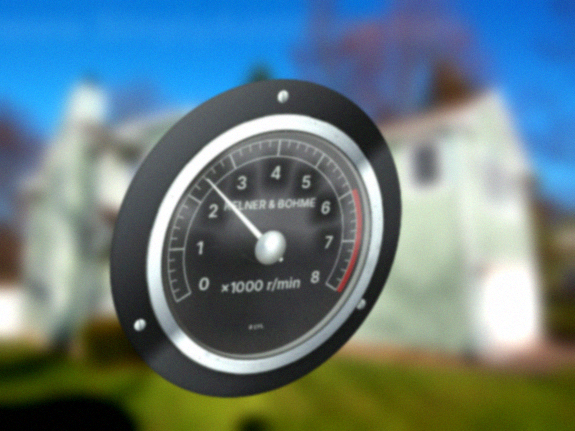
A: 2400 rpm
